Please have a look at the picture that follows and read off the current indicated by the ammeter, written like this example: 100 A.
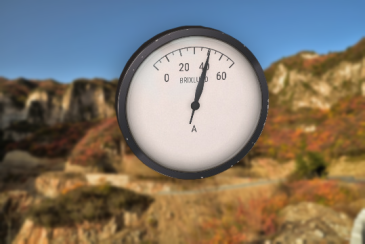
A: 40 A
